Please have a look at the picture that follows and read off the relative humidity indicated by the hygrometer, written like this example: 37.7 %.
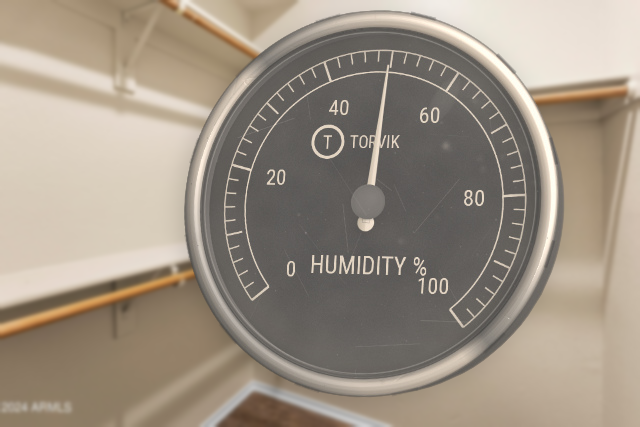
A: 50 %
